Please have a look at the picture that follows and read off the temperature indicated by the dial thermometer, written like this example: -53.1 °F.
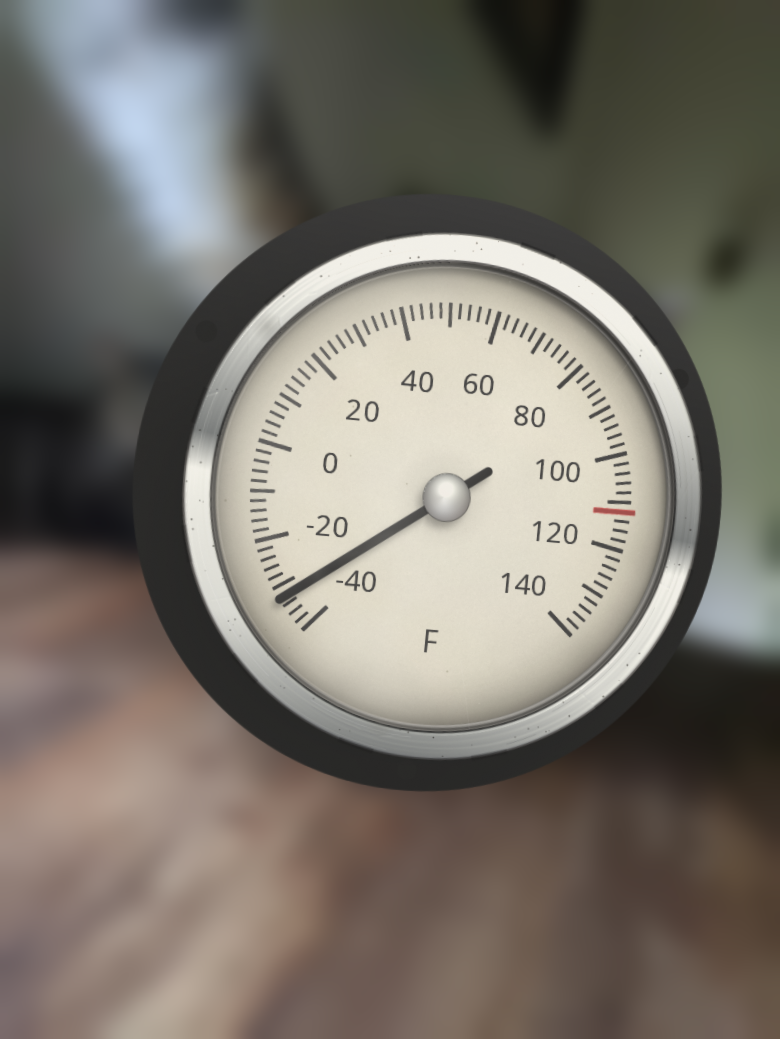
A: -32 °F
